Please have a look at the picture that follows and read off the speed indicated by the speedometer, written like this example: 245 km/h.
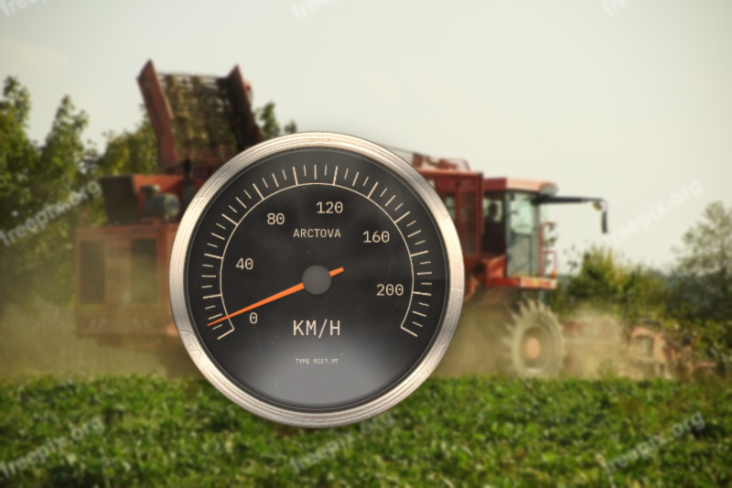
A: 7.5 km/h
